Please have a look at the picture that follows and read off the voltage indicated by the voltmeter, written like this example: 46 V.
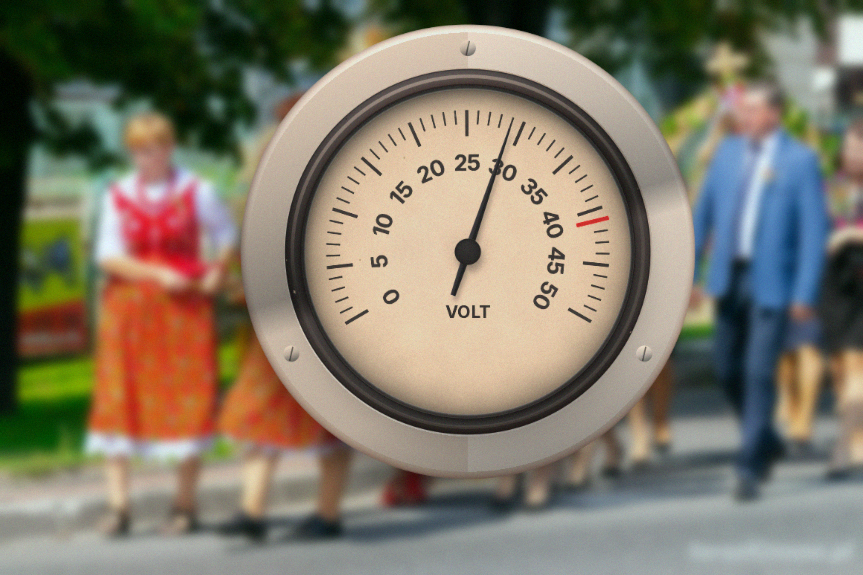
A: 29 V
